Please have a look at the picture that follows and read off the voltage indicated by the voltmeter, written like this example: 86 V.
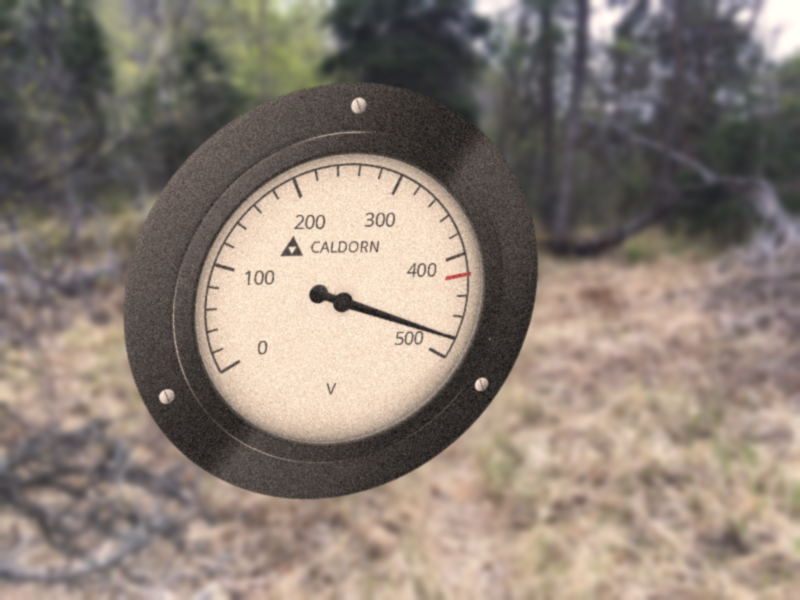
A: 480 V
